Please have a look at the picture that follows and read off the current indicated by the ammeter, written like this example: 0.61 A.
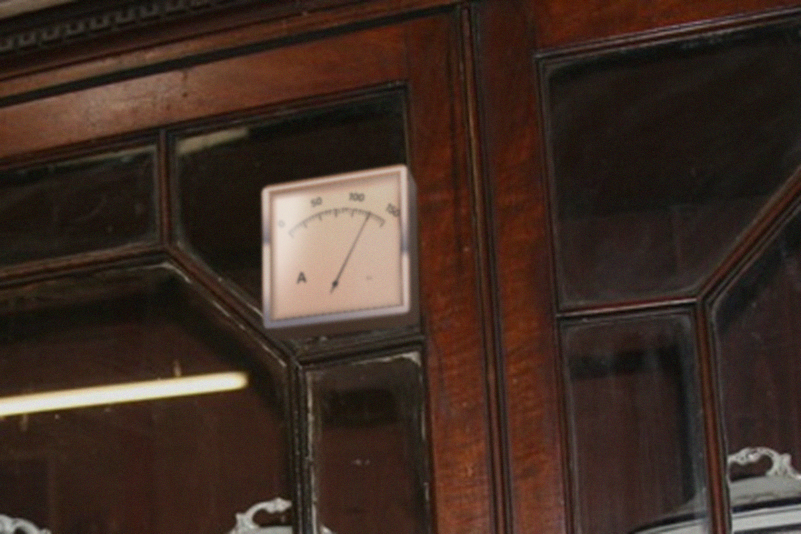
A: 125 A
